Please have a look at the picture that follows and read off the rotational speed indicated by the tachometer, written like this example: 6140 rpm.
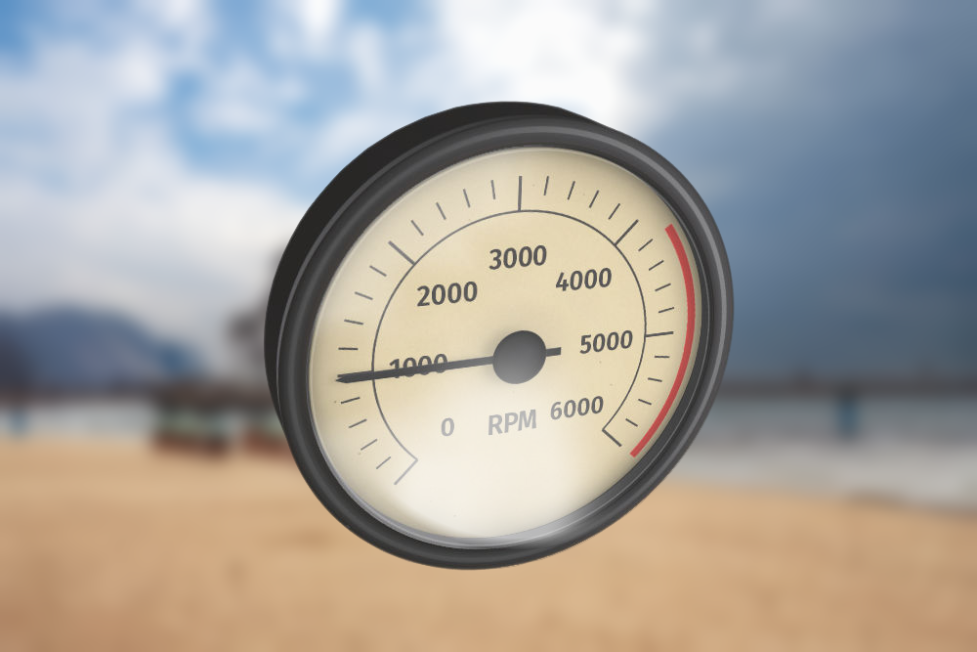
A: 1000 rpm
